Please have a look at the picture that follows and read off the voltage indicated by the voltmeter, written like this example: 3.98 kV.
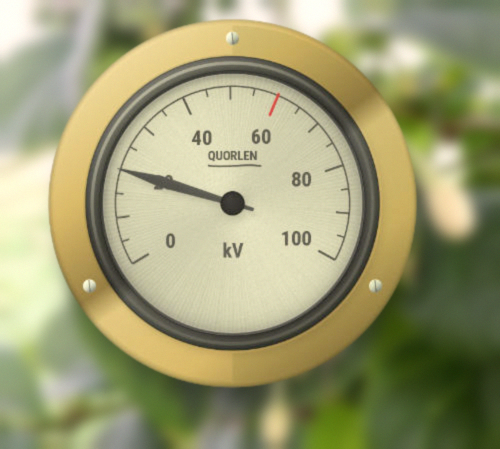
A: 20 kV
